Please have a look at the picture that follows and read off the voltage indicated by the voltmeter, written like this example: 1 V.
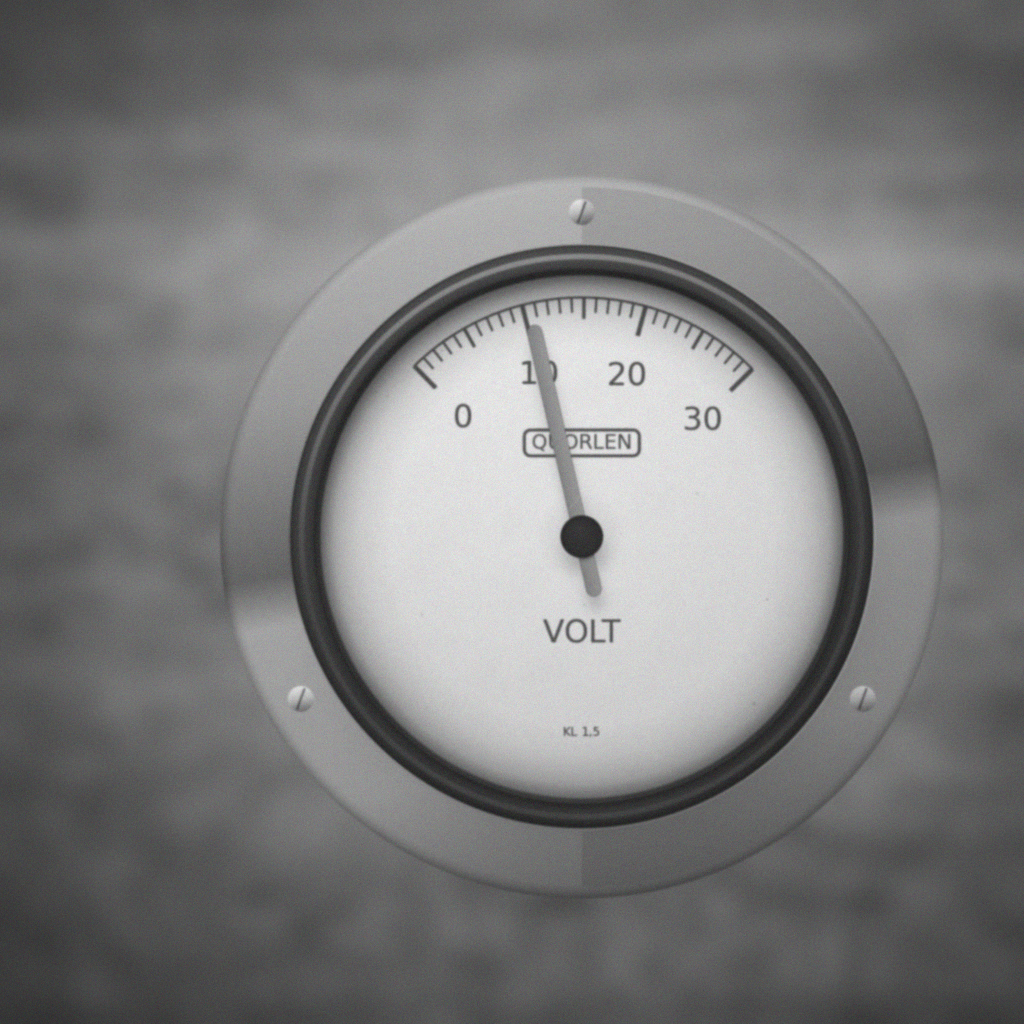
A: 10.5 V
